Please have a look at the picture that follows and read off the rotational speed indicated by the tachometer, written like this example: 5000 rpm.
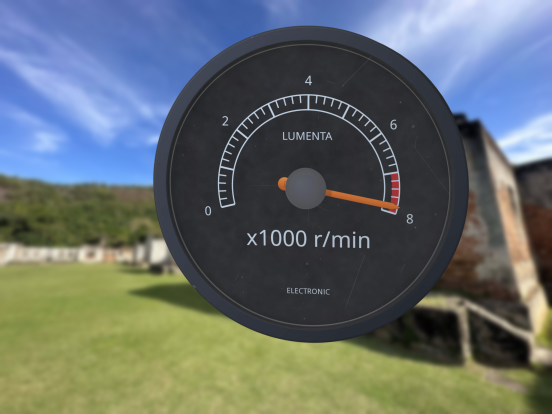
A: 7800 rpm
